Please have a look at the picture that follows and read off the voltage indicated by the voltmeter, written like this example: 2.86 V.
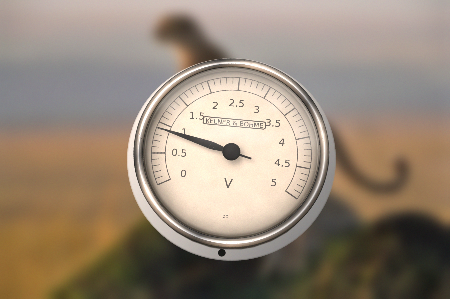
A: 0.9 V
